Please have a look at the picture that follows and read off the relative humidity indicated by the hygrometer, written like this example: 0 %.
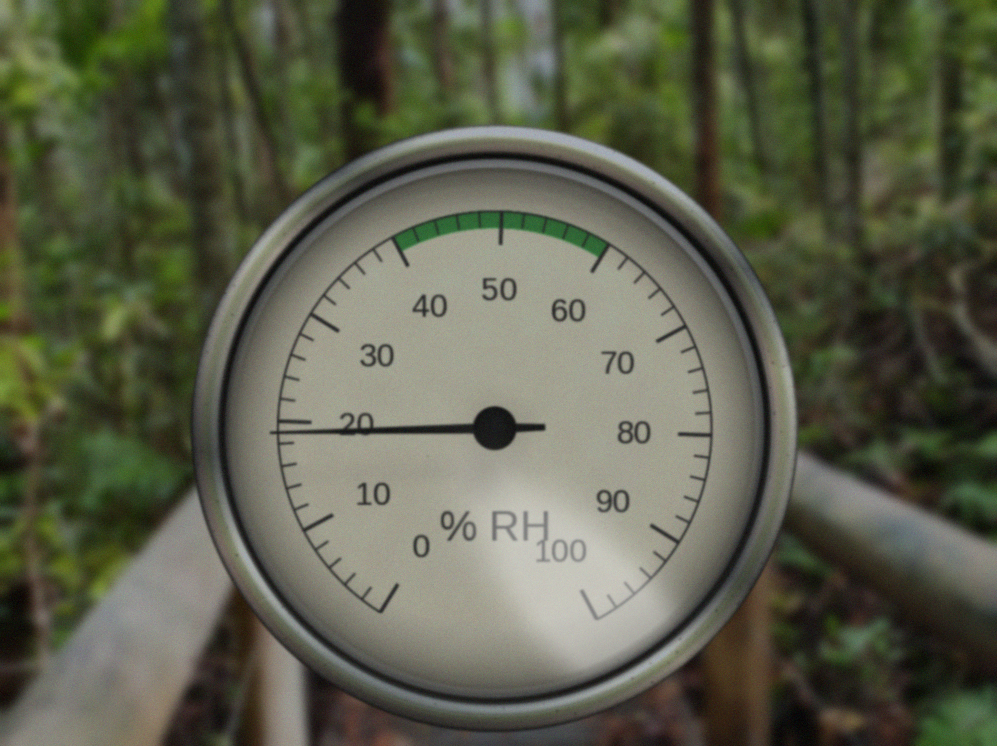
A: 19 %
